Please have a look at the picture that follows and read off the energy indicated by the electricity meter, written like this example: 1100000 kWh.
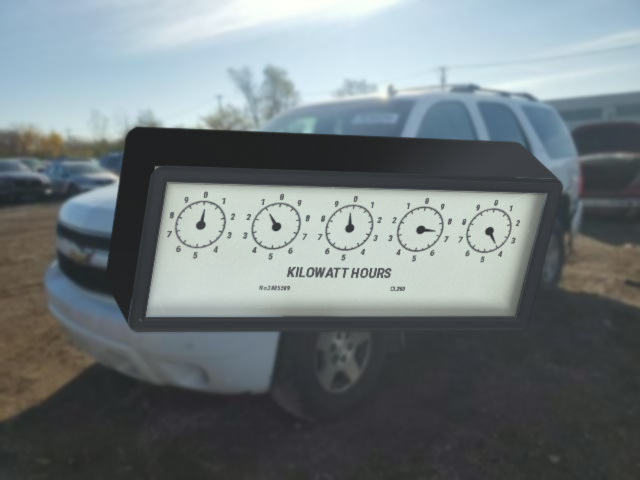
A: 974 kWh
